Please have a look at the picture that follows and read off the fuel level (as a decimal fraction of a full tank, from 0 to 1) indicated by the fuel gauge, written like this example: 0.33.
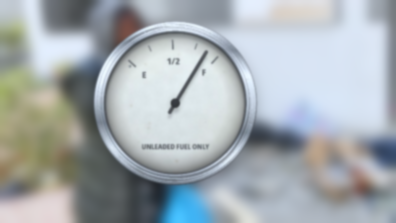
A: 0.875
